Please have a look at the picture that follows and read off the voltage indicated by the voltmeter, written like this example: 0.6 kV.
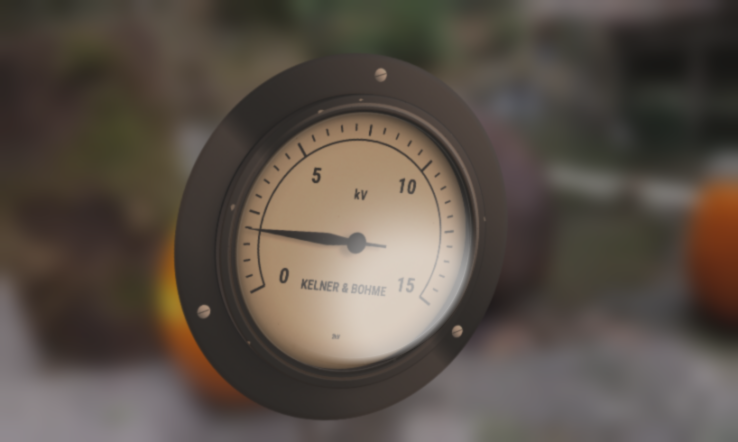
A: 2 kV
